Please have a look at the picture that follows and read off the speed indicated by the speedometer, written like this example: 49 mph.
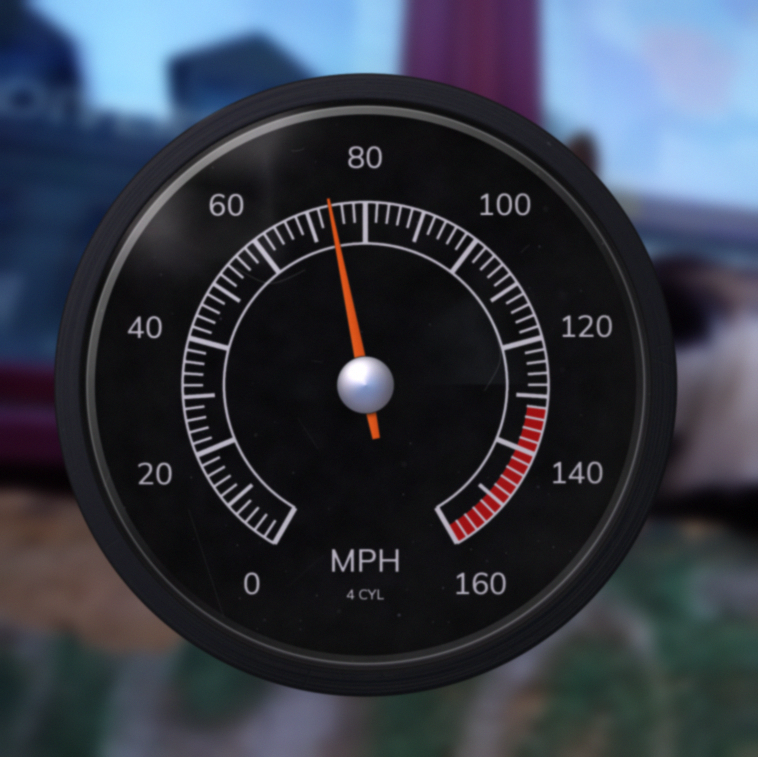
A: 74 mph
